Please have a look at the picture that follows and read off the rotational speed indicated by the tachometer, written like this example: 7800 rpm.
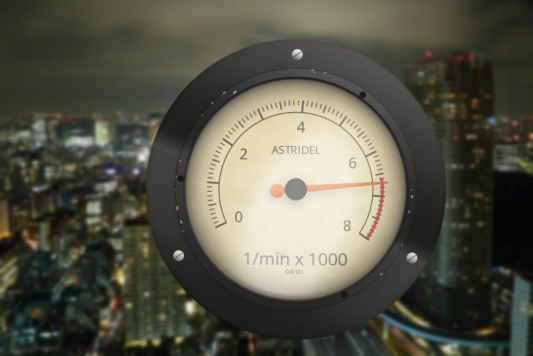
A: 6700 rpm
